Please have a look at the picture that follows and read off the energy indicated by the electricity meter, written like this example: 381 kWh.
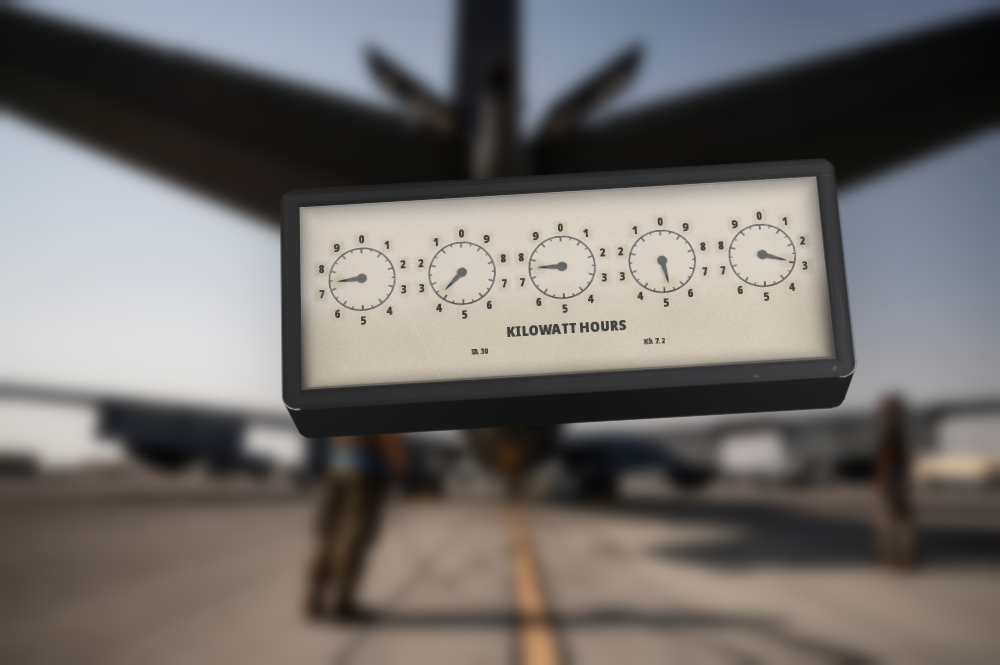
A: 73753 kWh
